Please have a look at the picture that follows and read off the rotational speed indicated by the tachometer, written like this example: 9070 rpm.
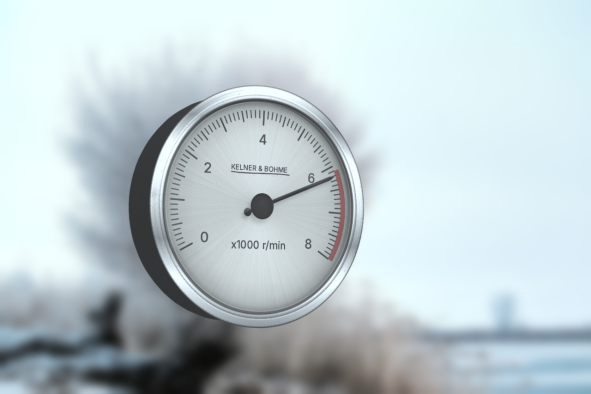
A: 6200 rpm
